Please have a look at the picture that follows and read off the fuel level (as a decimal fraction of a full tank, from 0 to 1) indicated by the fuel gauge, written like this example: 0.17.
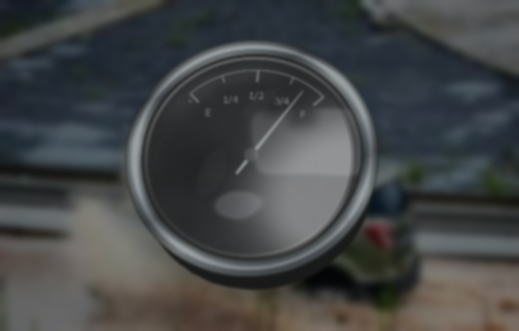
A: 0.875
